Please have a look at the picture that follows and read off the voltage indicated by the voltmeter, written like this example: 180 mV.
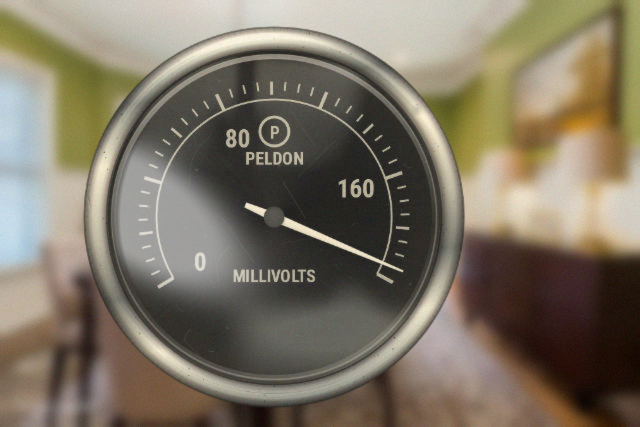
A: 195 mV
